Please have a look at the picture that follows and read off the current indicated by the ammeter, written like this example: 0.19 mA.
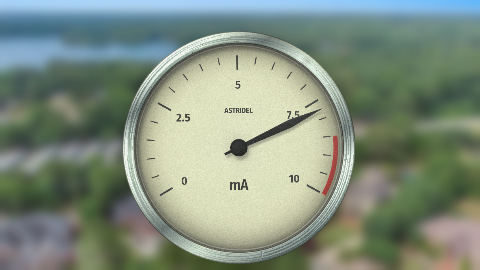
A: 7.75 mA
